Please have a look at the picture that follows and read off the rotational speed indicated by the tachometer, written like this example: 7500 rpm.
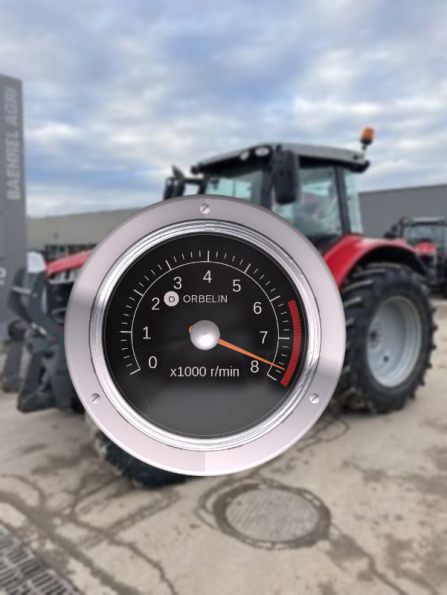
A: 7700 rpm
